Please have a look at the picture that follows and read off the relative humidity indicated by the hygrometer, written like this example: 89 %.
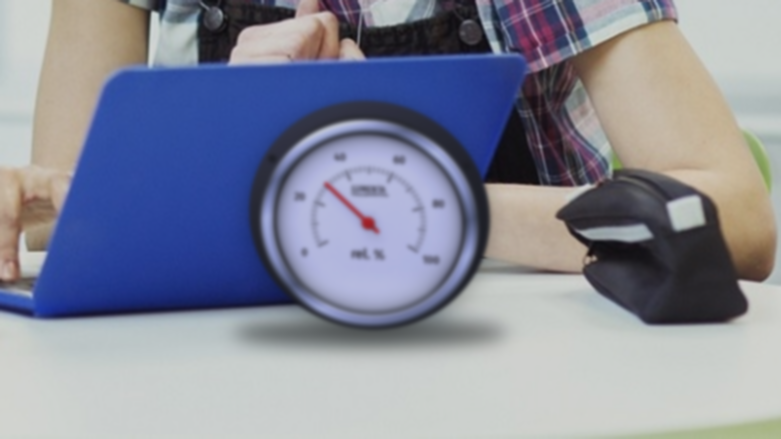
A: 30 %
